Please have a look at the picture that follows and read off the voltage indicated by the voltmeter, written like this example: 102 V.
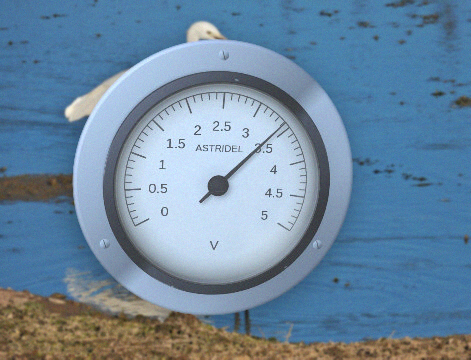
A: 3.4 V
